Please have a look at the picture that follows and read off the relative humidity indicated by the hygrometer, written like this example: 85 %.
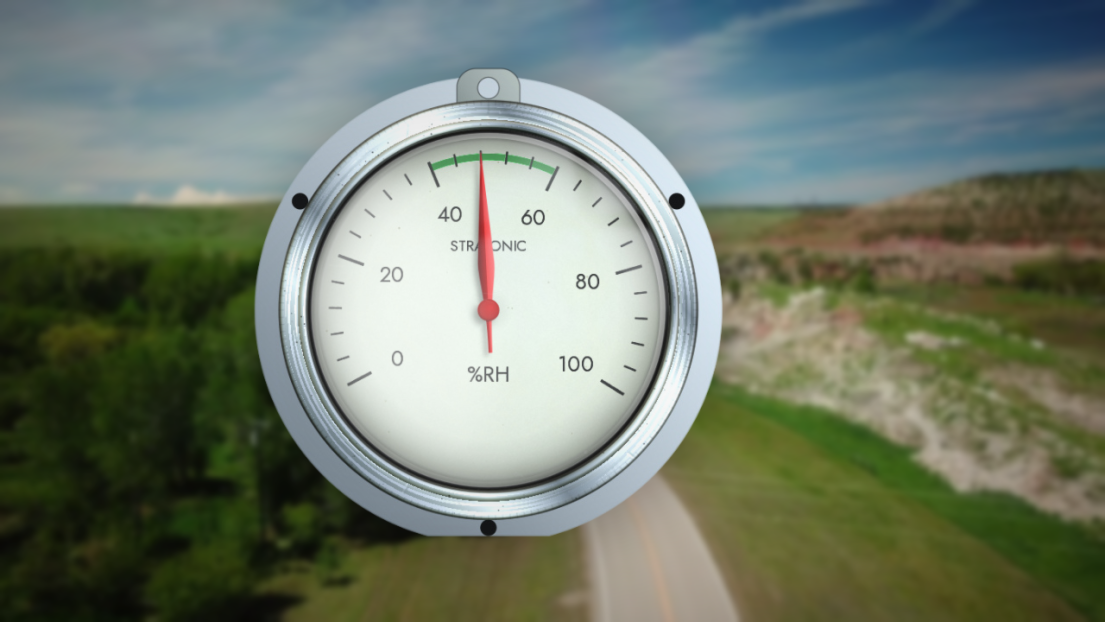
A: 48 %
